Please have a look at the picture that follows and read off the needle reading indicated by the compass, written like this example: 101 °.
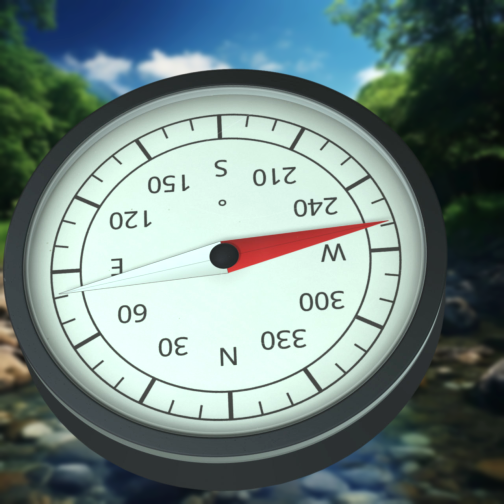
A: 260 °
